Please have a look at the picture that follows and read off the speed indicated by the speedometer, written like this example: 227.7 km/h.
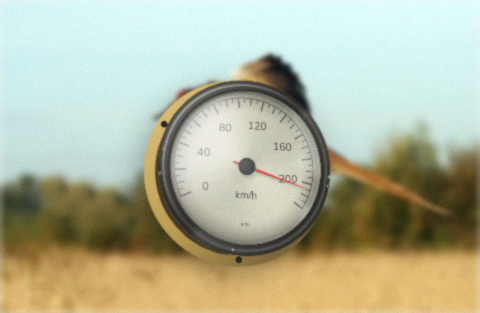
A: 205 km/h
